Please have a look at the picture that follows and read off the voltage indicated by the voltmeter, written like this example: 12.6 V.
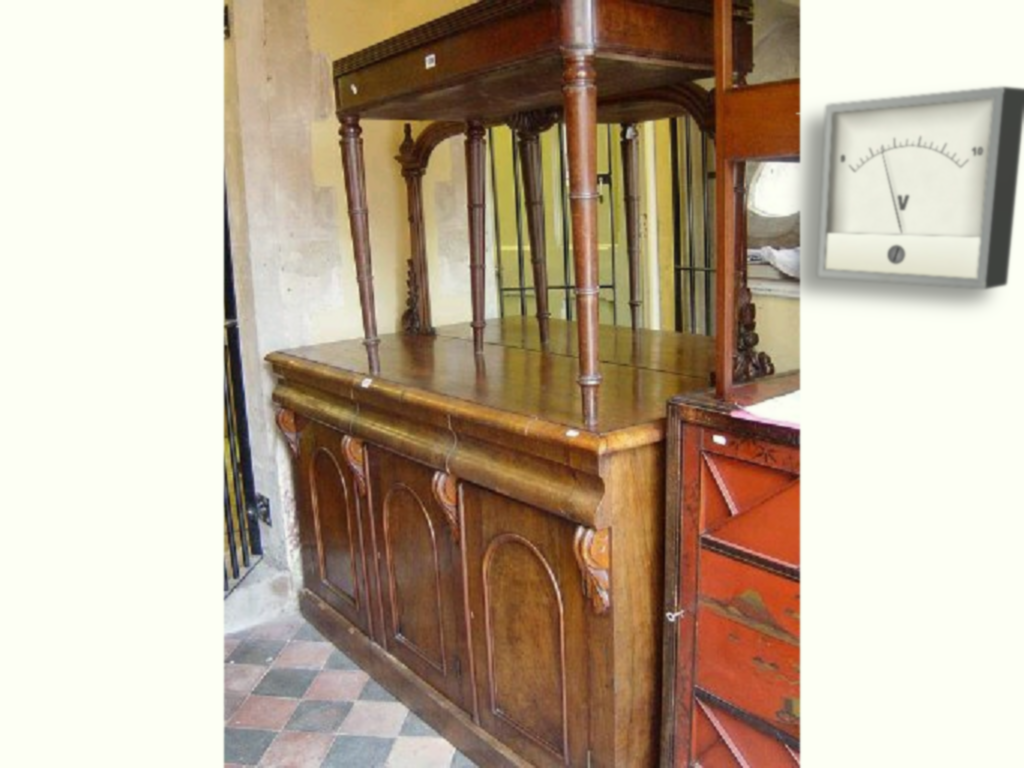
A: 3 V
